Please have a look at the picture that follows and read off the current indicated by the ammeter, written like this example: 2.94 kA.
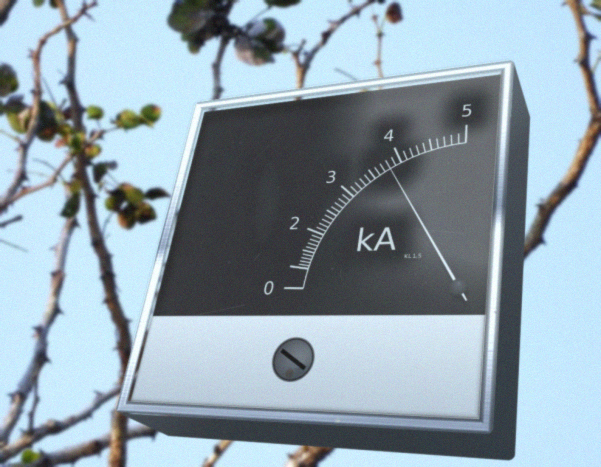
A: 3.8 kA
